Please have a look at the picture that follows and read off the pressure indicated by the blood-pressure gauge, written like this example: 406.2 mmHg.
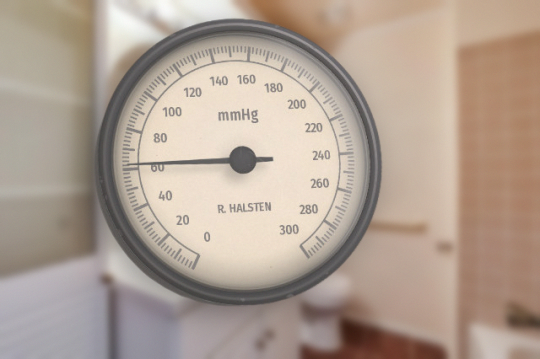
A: 62 mmHg
